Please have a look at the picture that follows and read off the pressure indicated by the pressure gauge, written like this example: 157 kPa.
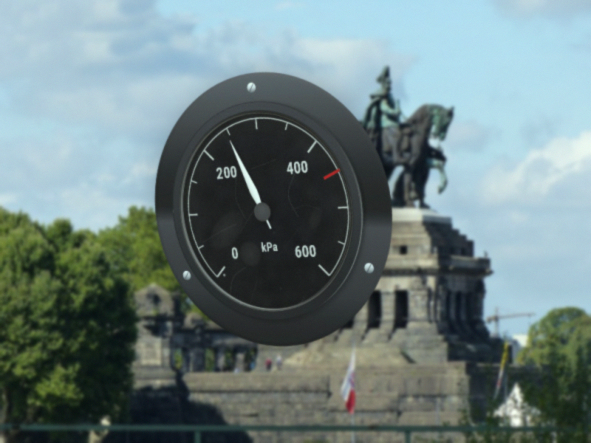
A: 250 kPa
